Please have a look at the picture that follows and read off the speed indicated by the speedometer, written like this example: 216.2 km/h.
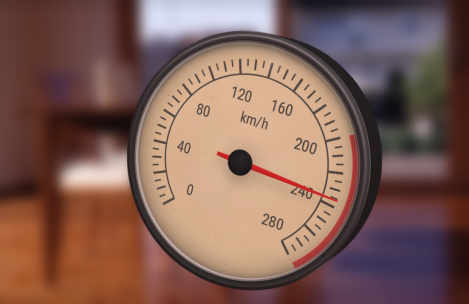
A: 235 km/h
